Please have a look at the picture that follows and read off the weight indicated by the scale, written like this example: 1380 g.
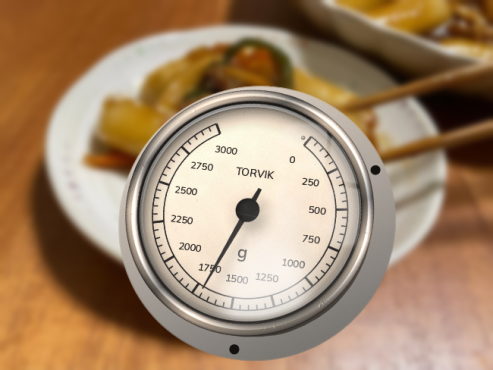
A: 1700 g
